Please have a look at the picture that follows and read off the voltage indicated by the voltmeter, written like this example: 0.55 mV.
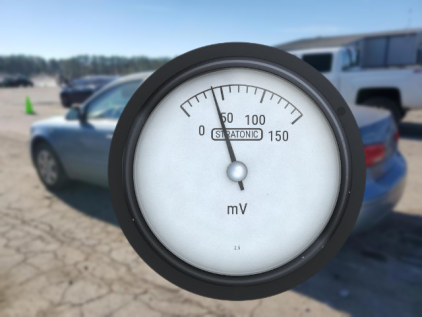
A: 40 mV
